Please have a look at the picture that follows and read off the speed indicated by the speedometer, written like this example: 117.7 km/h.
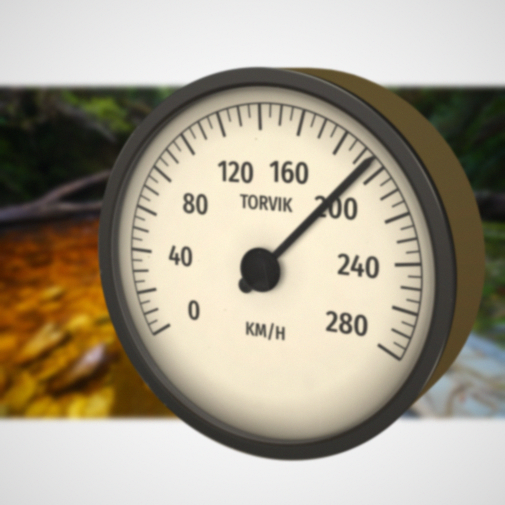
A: 195 km/h
